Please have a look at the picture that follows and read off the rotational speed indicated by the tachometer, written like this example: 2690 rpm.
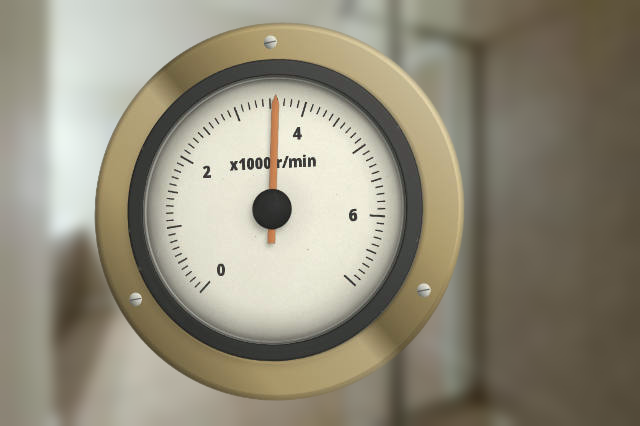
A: 3600 rpm
